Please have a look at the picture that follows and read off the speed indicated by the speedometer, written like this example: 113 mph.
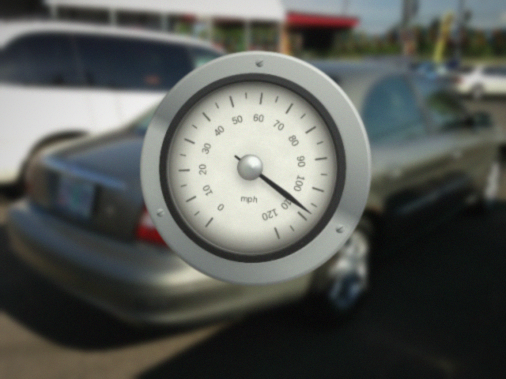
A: 107.5 mph
